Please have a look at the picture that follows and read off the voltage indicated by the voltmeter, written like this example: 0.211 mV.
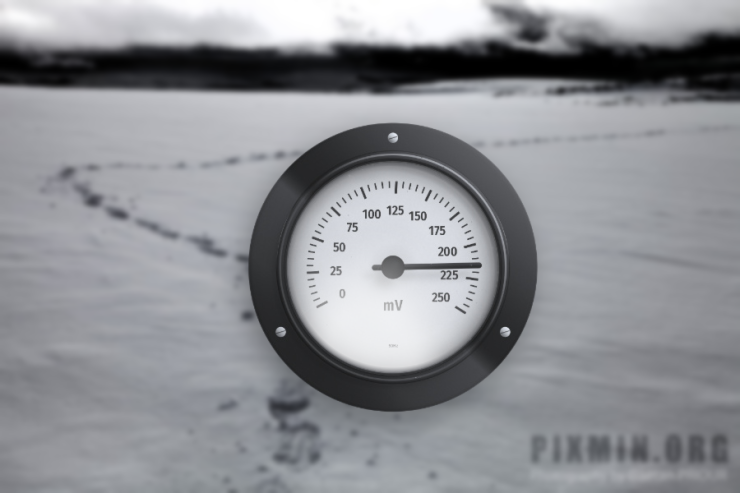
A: 215 mV
